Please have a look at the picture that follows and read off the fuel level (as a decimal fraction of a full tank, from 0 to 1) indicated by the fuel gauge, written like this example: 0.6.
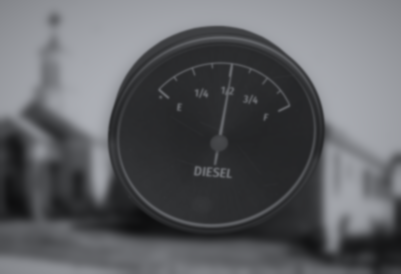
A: 0.5
